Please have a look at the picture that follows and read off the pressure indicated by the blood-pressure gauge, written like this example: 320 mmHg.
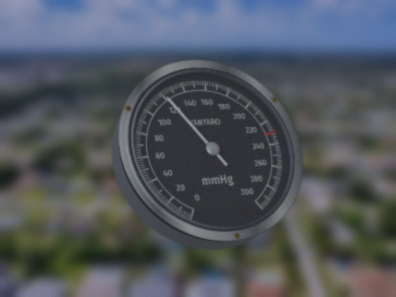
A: 120 mmHg
